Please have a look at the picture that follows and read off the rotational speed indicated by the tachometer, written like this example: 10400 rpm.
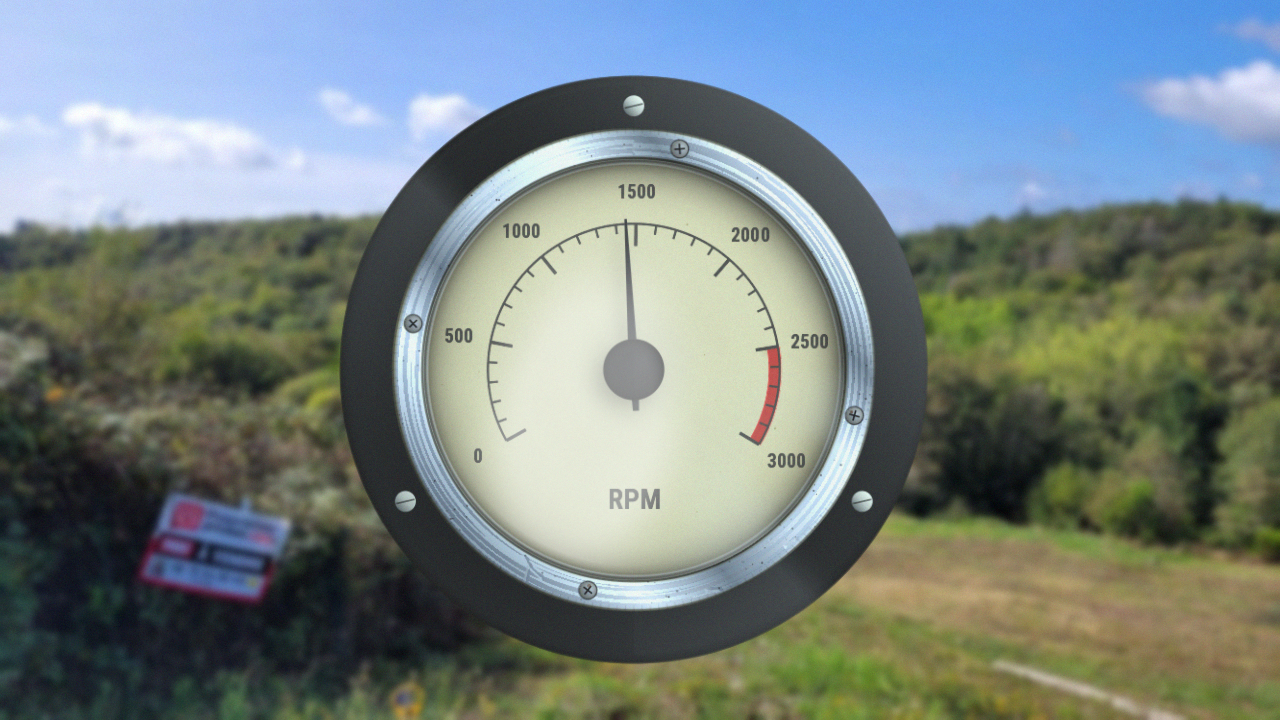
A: 1450 rpm
